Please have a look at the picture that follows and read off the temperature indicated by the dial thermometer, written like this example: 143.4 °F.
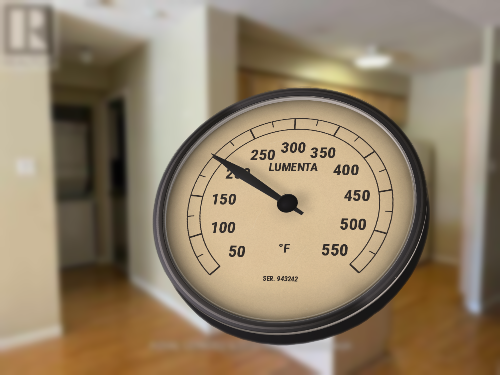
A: 200 °F
